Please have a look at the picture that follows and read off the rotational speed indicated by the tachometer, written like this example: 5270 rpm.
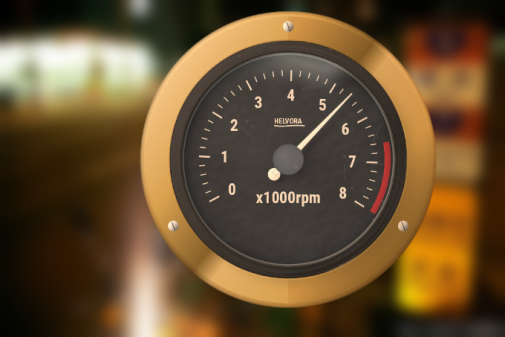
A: 5400 rpm
